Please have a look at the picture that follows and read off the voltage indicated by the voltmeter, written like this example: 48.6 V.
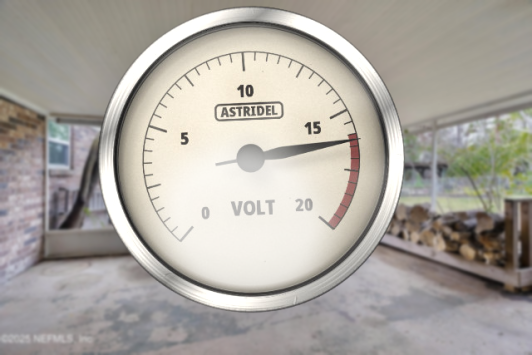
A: 16.25 V
